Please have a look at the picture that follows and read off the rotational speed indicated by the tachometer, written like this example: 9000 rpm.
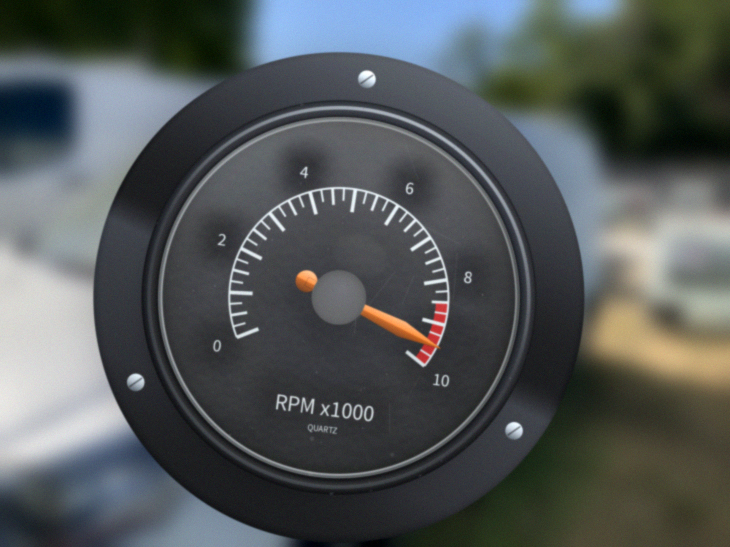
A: 9500 rpm
